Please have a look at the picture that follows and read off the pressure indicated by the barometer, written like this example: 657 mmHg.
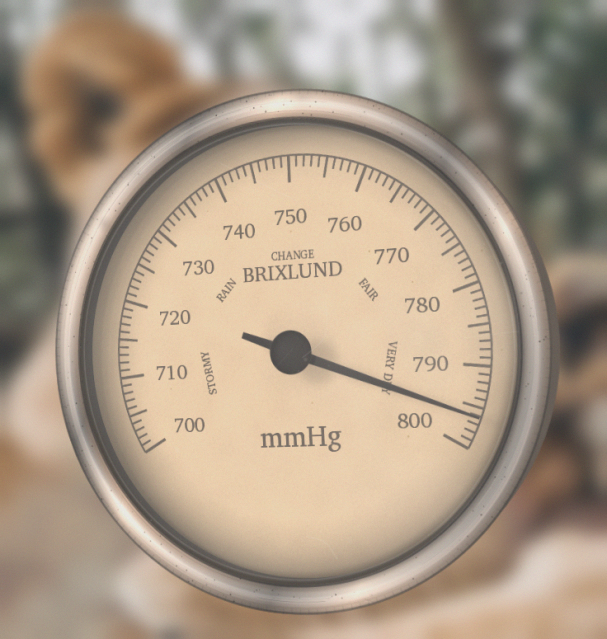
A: 796 mmHg
